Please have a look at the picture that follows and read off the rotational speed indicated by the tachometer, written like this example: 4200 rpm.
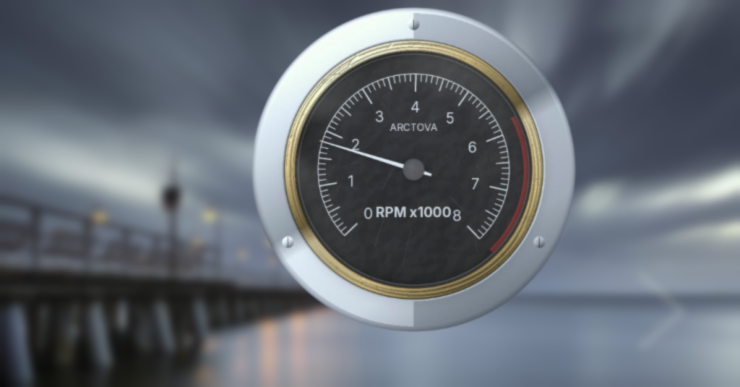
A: 1800 rpm
